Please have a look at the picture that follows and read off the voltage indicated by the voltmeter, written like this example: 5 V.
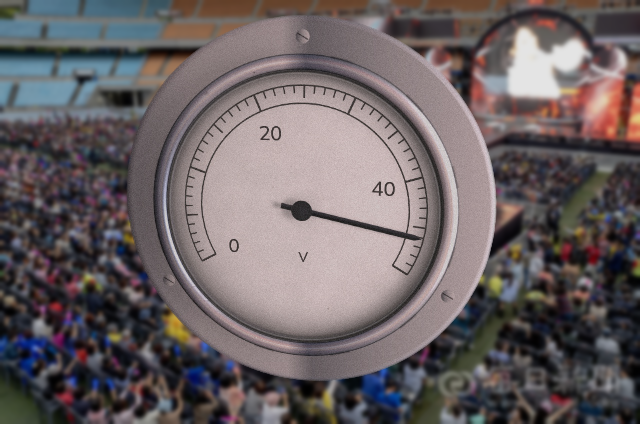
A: 46 V
